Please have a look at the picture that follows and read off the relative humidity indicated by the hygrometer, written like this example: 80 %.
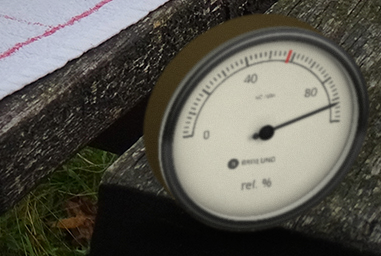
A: 90 %
